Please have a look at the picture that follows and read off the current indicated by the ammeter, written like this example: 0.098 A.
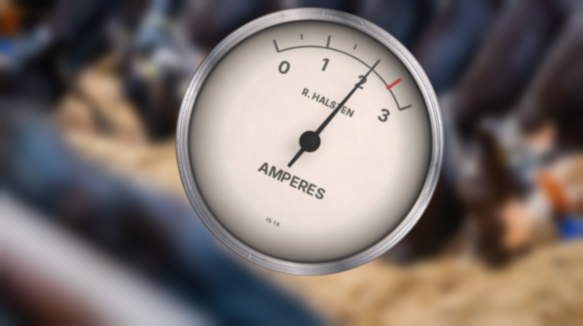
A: 2 A
